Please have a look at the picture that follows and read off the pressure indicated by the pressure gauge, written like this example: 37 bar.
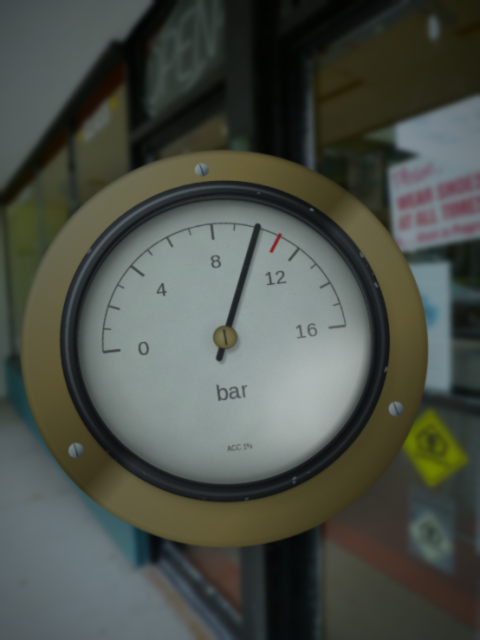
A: 10 bar
